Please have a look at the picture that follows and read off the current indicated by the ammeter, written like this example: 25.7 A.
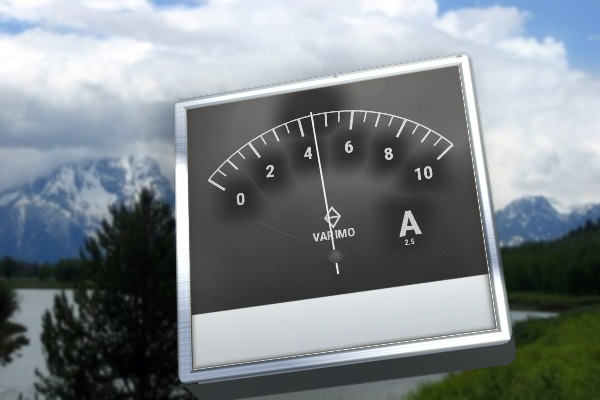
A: 4.5 A
